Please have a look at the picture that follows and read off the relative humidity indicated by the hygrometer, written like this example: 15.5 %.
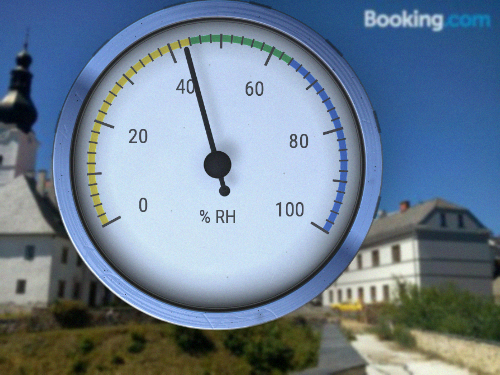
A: 43 %
